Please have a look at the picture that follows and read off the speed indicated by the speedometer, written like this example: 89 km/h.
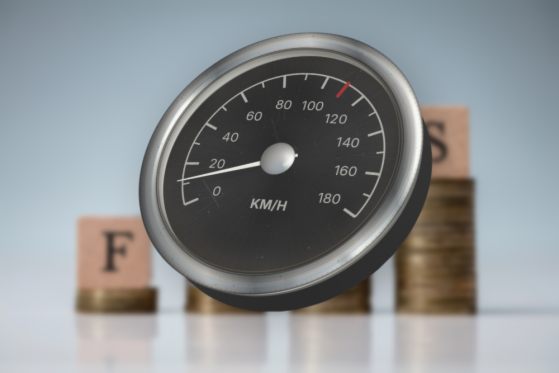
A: 10 km/h
